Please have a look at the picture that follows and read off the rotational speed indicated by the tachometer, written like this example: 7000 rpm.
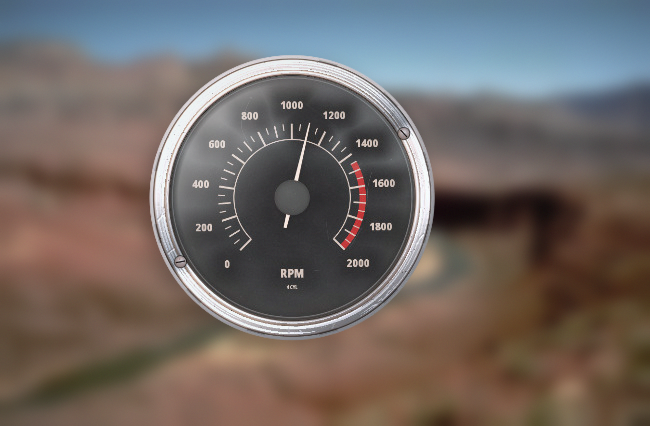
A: 1100 rpm
